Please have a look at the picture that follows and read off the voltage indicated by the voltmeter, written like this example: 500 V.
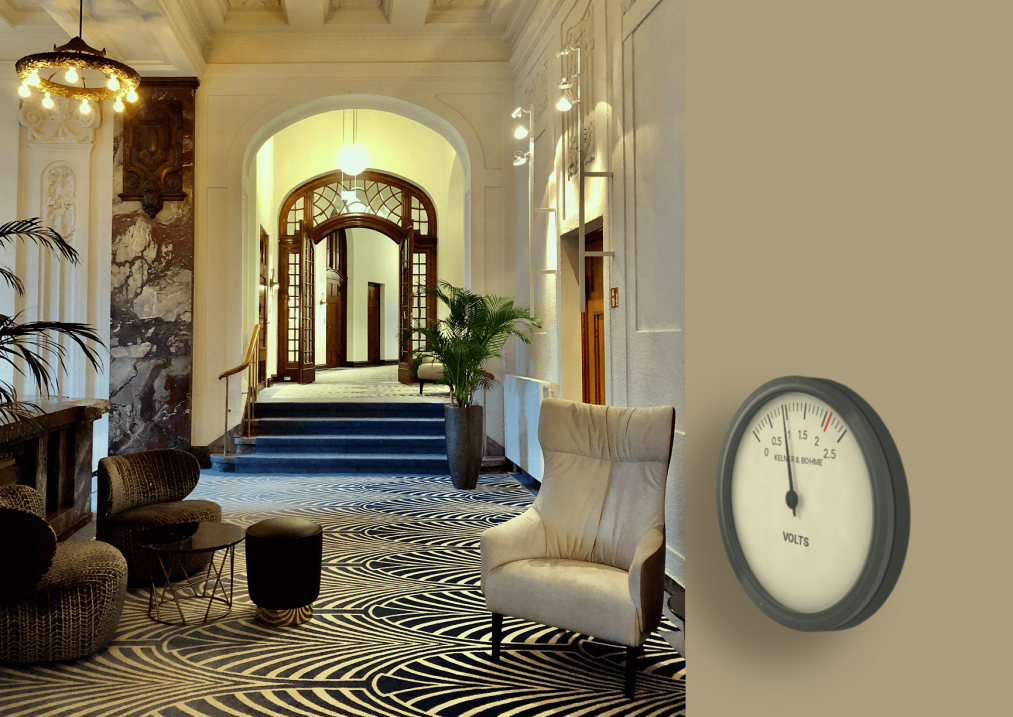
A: 1 V
